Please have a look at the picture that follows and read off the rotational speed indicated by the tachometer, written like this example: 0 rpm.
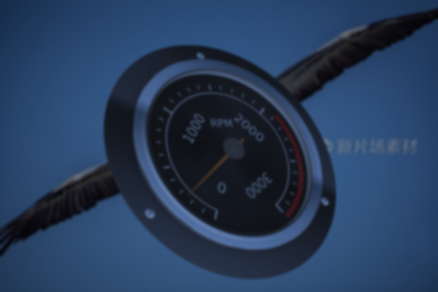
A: 250 rpm
